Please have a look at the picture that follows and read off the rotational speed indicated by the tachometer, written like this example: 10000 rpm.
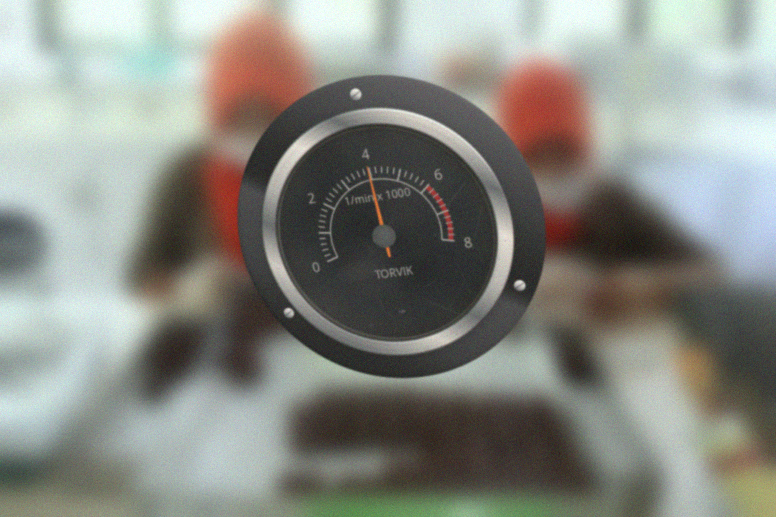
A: 4000 rpm
